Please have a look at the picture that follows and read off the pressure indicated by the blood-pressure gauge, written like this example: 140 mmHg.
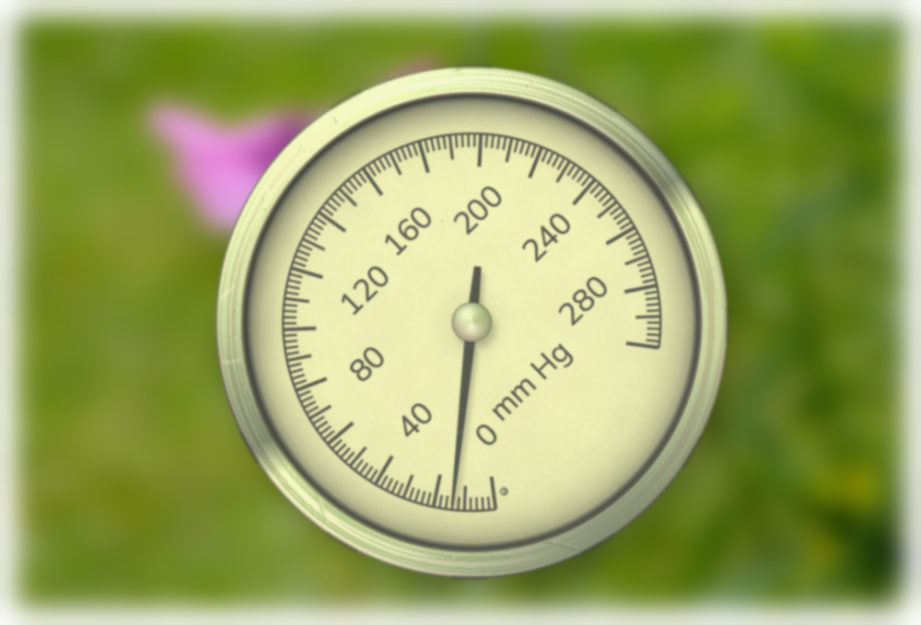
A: 14 mmHg
